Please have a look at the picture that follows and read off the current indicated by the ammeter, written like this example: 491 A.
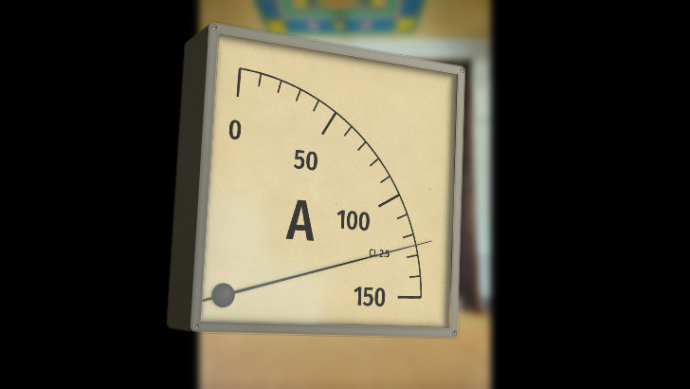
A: 125 A
